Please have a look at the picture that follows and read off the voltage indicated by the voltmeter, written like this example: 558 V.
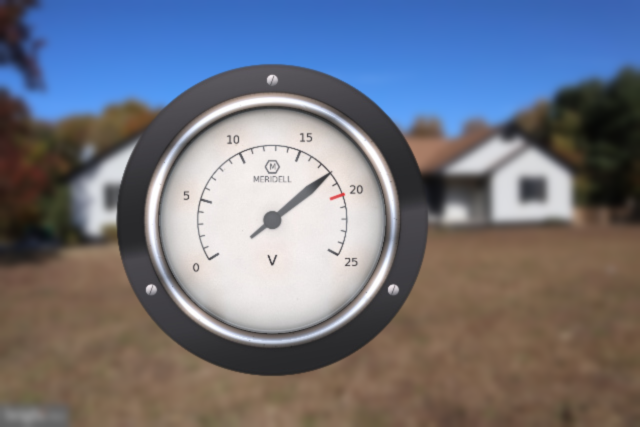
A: 18 V
